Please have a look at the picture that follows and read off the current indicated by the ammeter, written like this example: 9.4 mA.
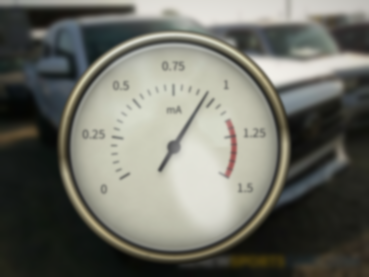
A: 0.95 mA
